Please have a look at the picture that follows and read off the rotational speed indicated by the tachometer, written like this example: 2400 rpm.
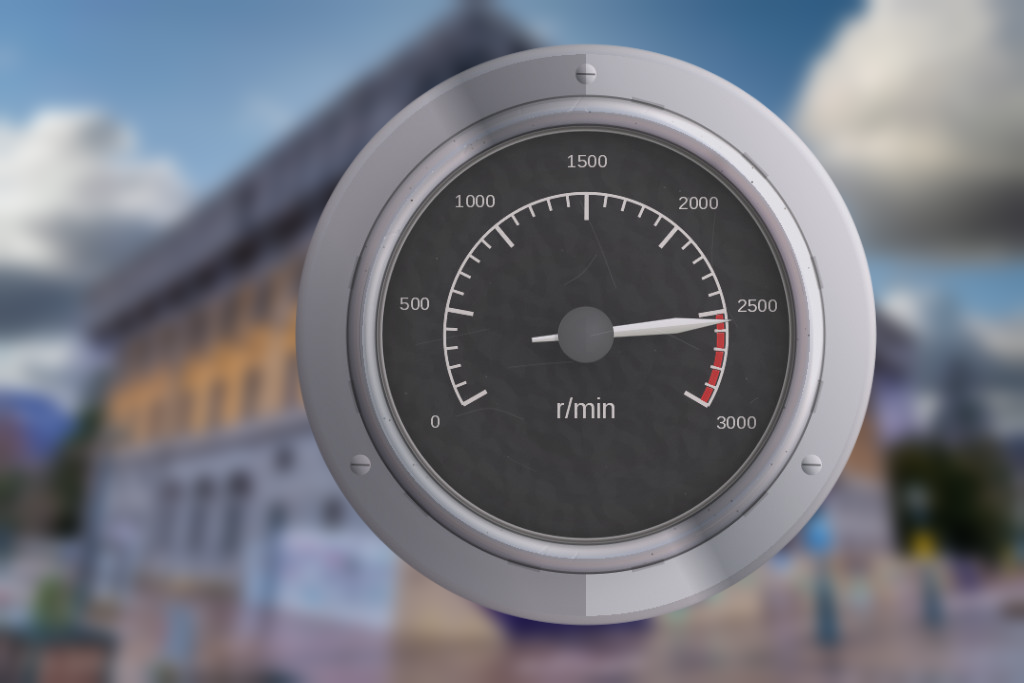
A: 2550 rpm
